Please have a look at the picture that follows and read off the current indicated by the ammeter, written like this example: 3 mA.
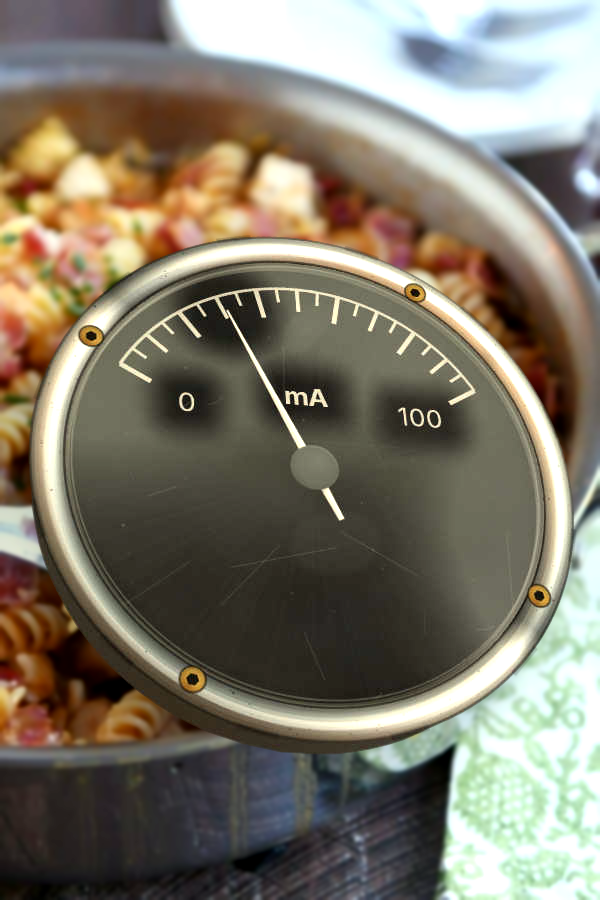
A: 30 mA
